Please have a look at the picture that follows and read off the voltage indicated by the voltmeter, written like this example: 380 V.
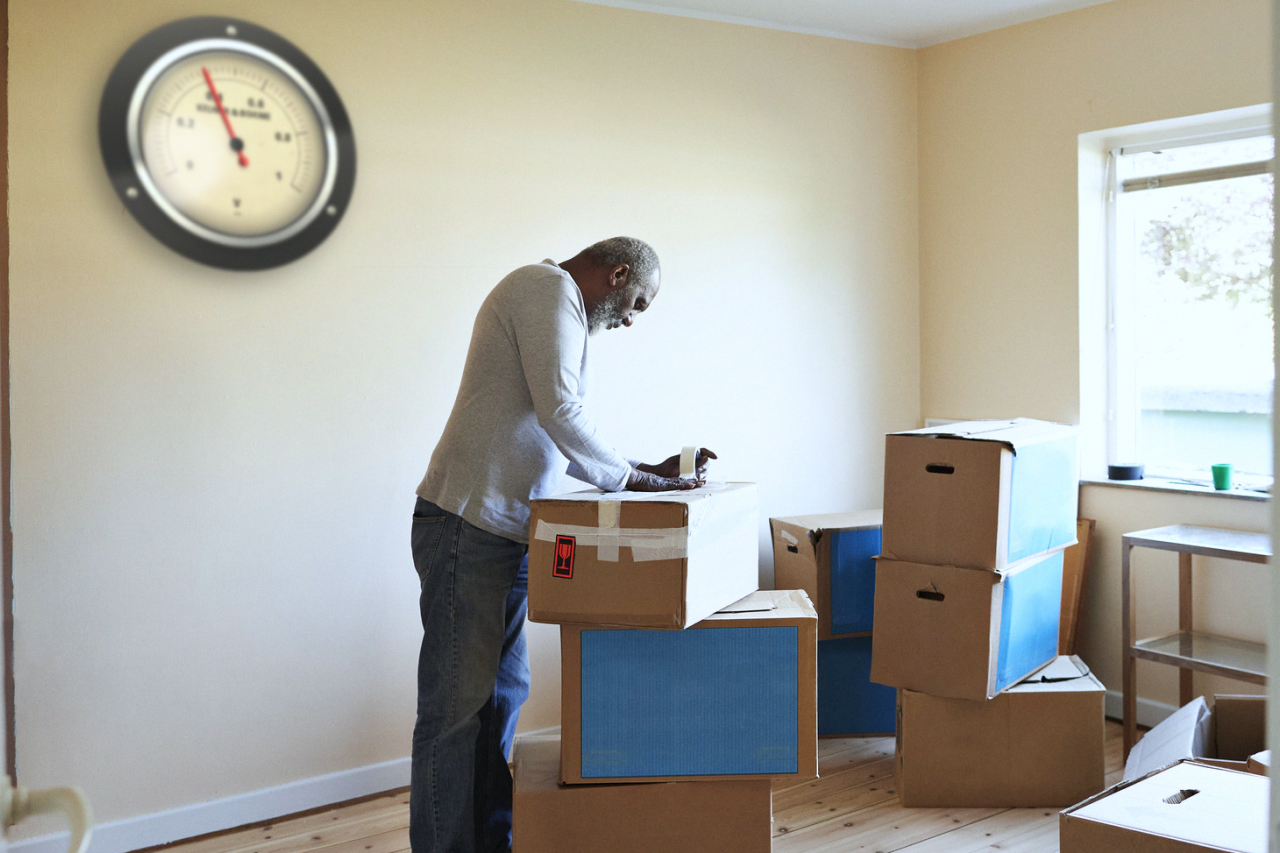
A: 0.4 V
